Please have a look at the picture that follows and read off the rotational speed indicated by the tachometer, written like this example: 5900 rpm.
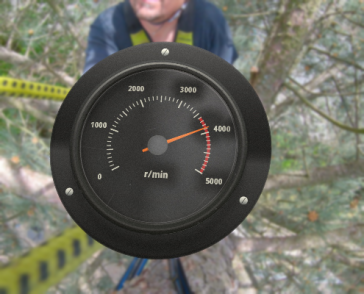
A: 3900 rpm
